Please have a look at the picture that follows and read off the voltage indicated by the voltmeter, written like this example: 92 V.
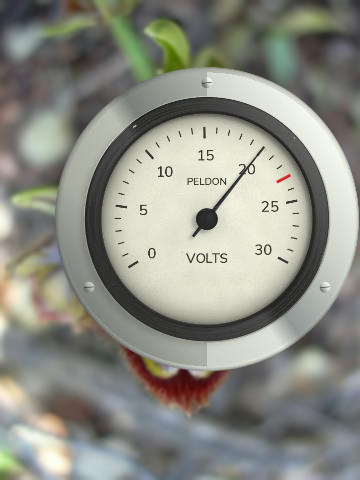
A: 20 V
